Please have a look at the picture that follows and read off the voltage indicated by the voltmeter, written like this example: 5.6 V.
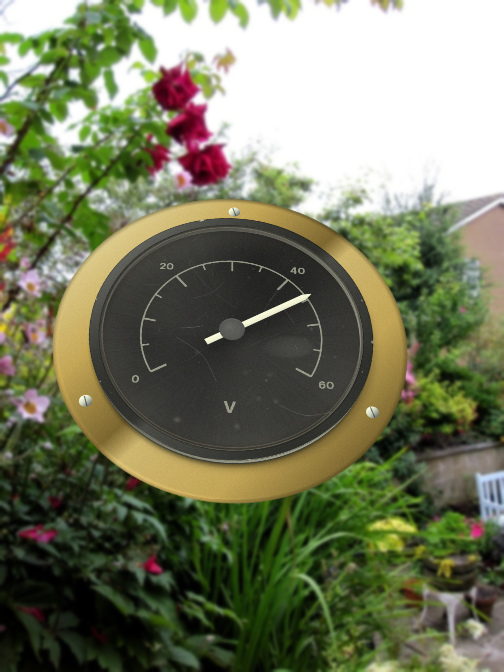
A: 45 V
